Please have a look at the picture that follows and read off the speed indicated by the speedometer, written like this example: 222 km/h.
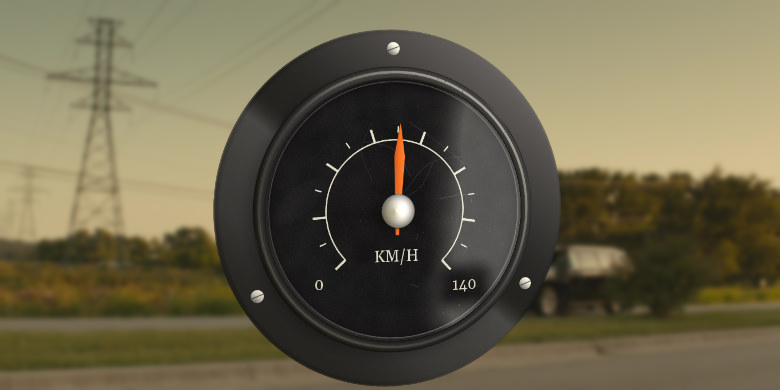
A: 70 km/h
